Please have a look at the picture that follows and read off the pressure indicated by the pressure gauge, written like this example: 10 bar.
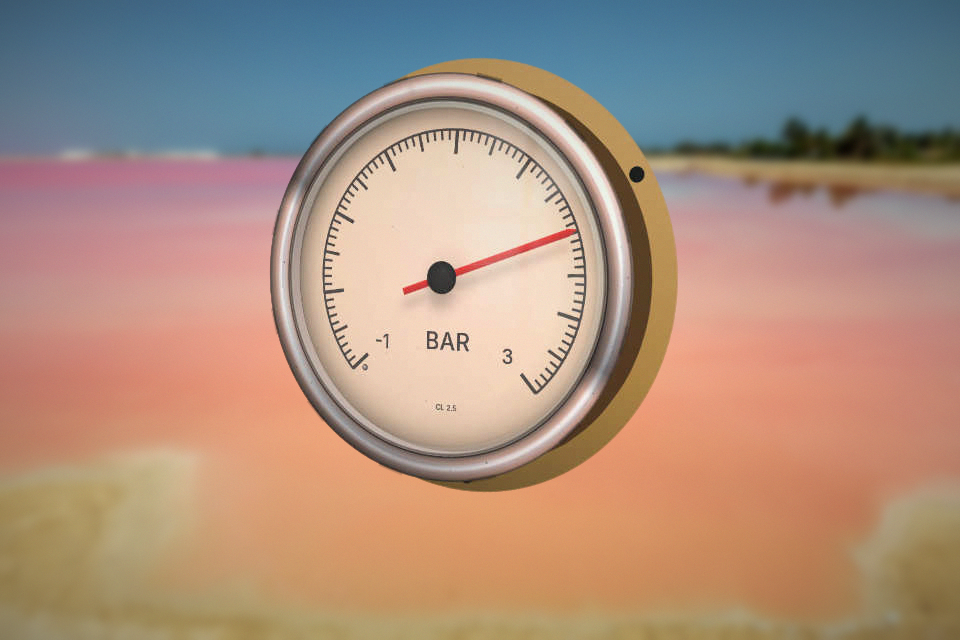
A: 2 bar
